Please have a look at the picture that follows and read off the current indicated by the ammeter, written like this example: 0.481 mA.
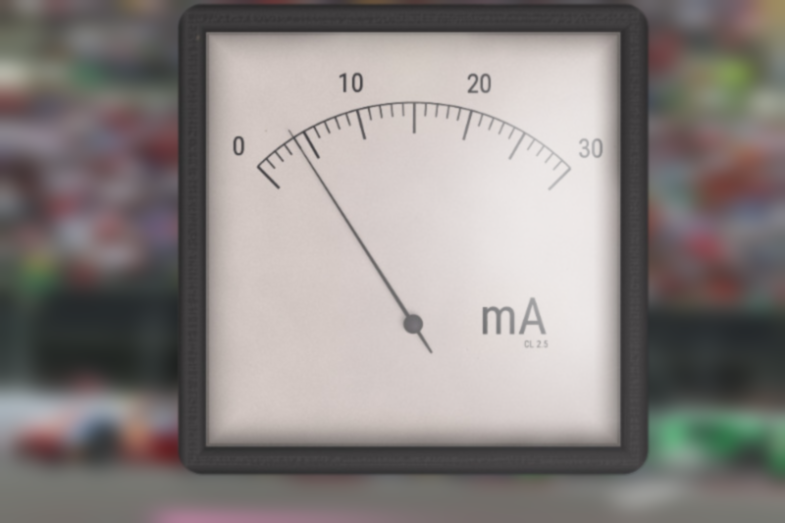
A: 4 mA
